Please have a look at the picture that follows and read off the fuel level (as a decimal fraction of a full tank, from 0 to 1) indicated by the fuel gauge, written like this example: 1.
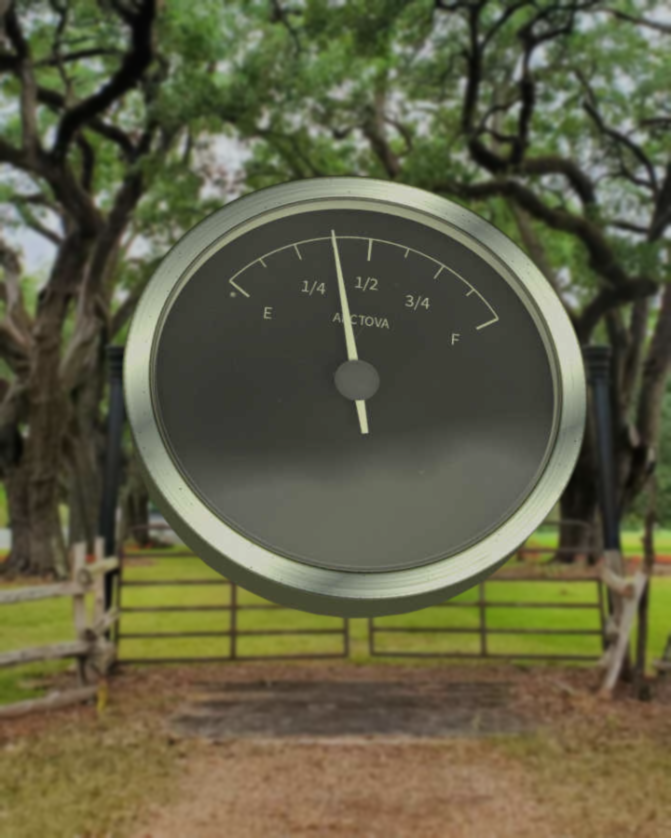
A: 0.375
